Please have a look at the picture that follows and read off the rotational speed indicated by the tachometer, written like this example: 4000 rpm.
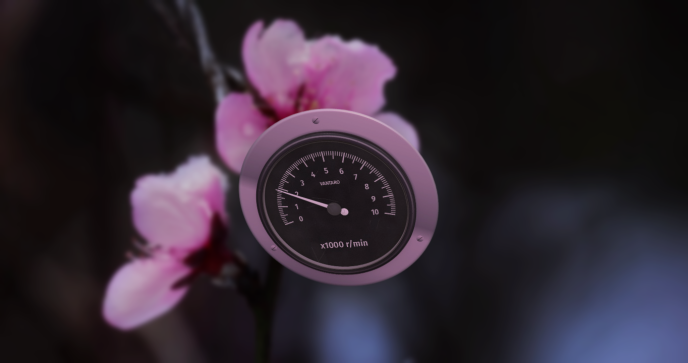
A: 2000 rpm
